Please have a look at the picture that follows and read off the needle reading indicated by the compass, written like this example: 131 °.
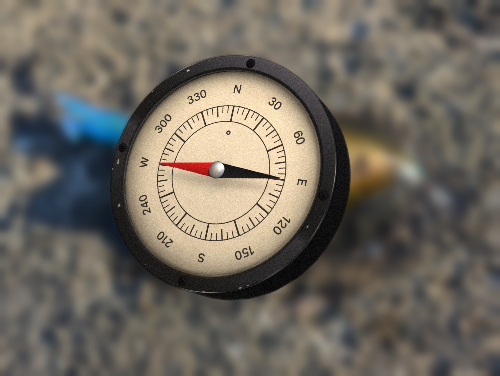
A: 270 °
